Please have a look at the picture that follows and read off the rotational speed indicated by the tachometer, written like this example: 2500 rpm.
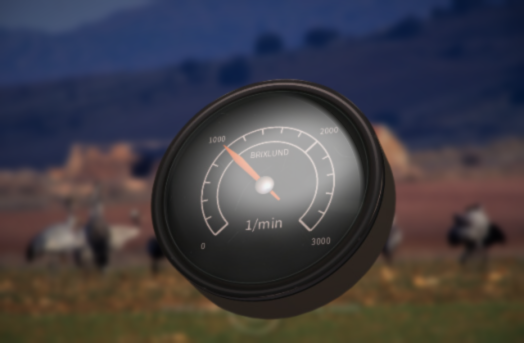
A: 1000 rpm
